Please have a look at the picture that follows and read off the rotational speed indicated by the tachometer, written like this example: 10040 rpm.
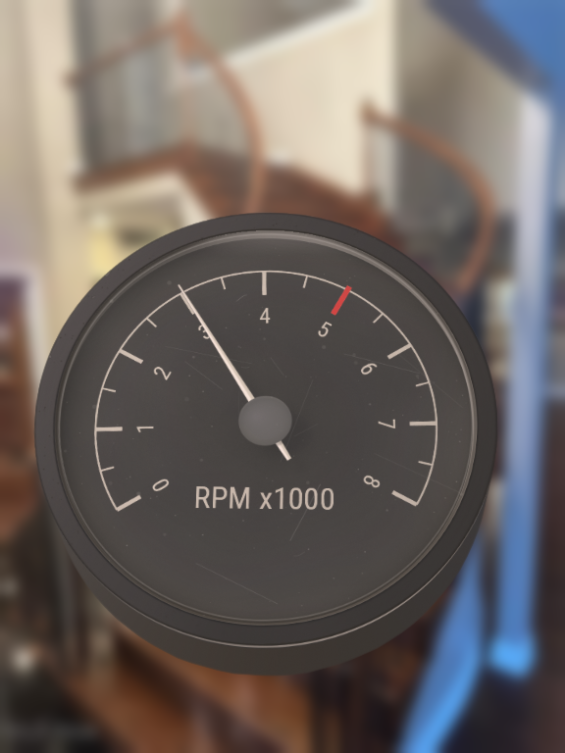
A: 3000 rpm
